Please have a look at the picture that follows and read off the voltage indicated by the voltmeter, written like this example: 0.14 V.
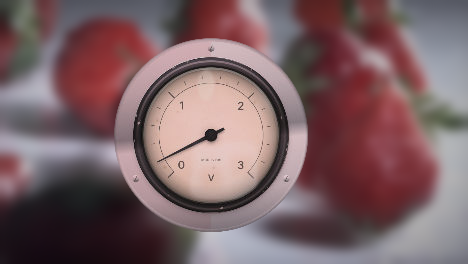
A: 0.2 V
